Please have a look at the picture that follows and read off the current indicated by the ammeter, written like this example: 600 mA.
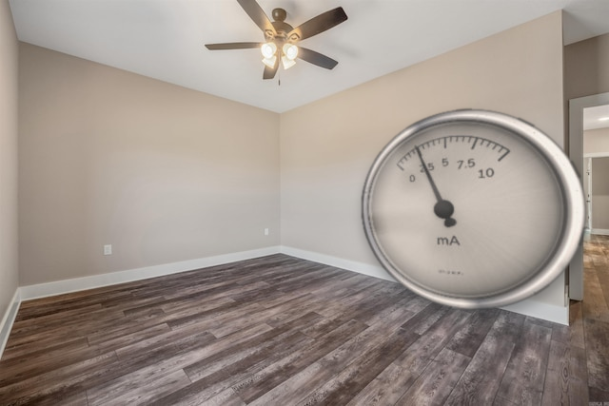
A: 2.5 mA
